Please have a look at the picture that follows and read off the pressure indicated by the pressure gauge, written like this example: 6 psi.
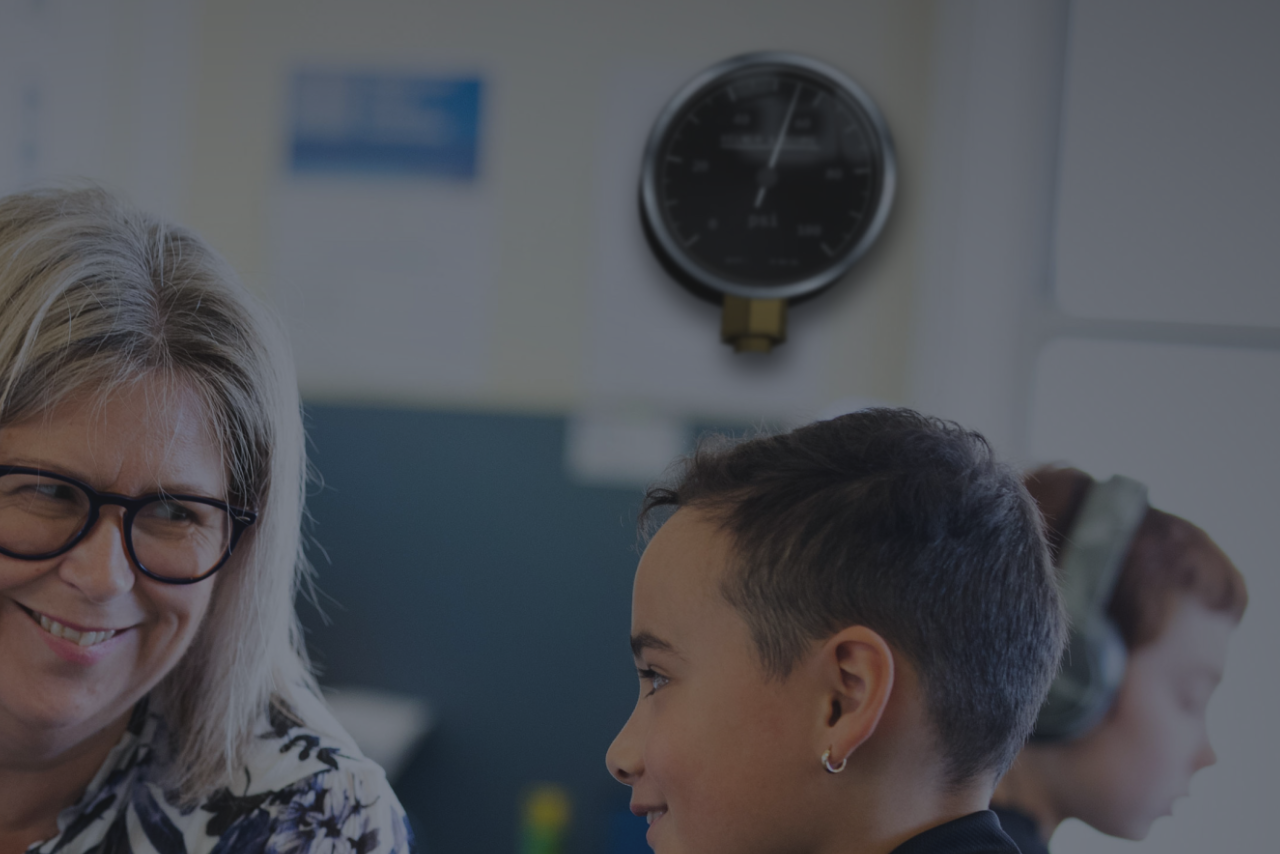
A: 55 psi
